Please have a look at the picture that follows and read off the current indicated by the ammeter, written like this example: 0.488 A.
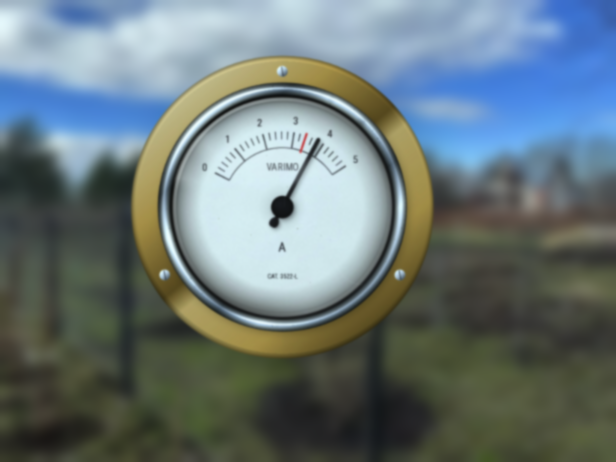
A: 3.8 A
